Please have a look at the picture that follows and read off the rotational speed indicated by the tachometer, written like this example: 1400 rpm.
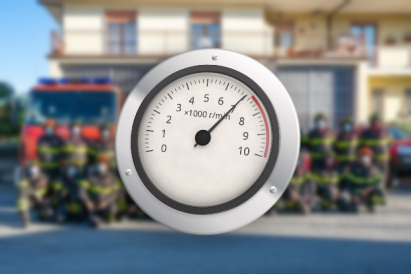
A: 7000 rpm
